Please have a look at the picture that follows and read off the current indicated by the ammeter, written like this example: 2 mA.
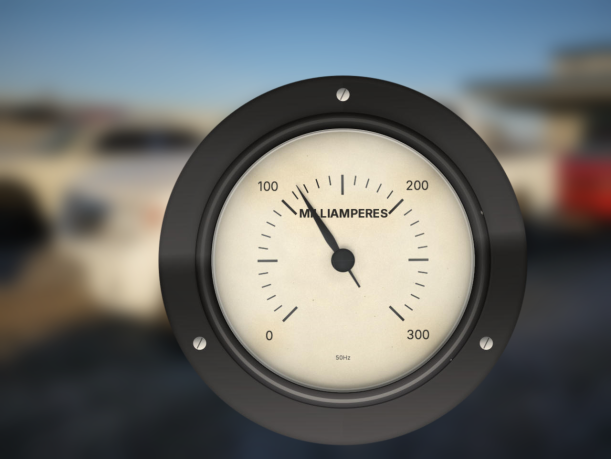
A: 115 mA
